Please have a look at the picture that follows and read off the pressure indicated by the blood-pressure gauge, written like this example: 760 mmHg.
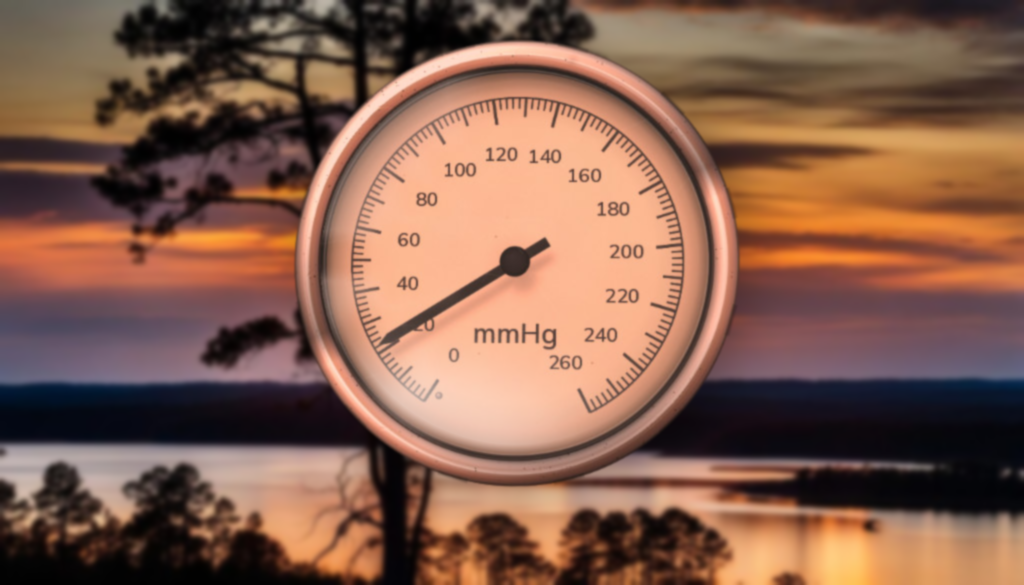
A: 22 mmHg
